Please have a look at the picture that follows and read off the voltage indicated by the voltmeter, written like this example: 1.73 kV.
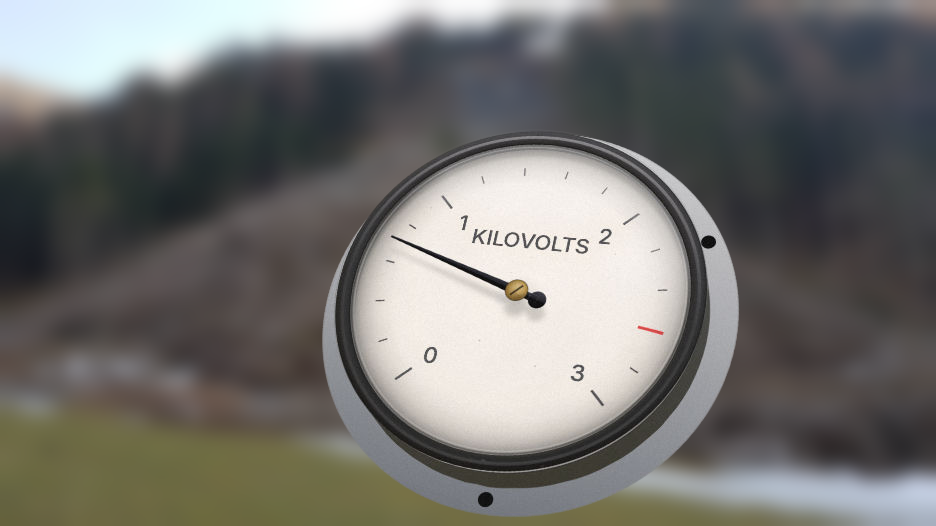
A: 0.7 kV
